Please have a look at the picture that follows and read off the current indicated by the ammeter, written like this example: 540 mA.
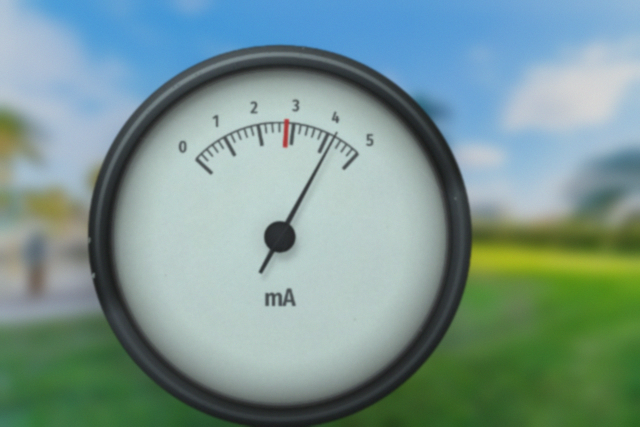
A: 4.2 mA
